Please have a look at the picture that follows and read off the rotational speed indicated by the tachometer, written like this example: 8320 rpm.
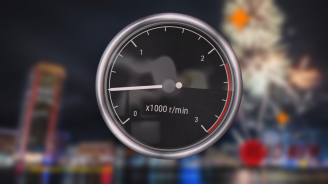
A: 400 rpm
